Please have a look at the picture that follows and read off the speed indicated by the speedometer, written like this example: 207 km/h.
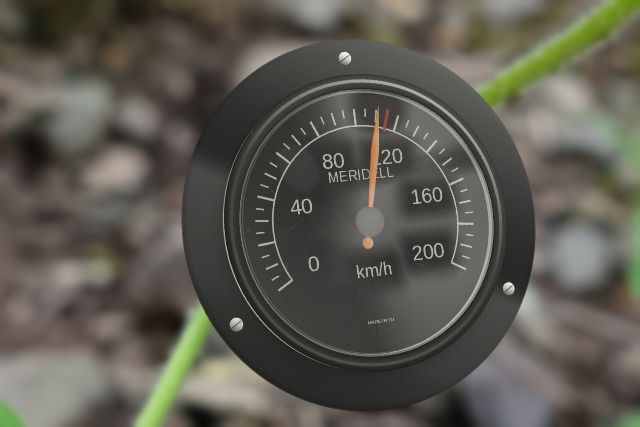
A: 110 km/h
